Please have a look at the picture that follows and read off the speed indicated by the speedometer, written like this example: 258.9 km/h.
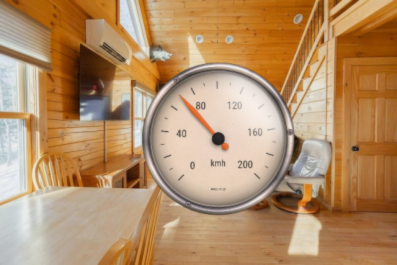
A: 70 km/h
